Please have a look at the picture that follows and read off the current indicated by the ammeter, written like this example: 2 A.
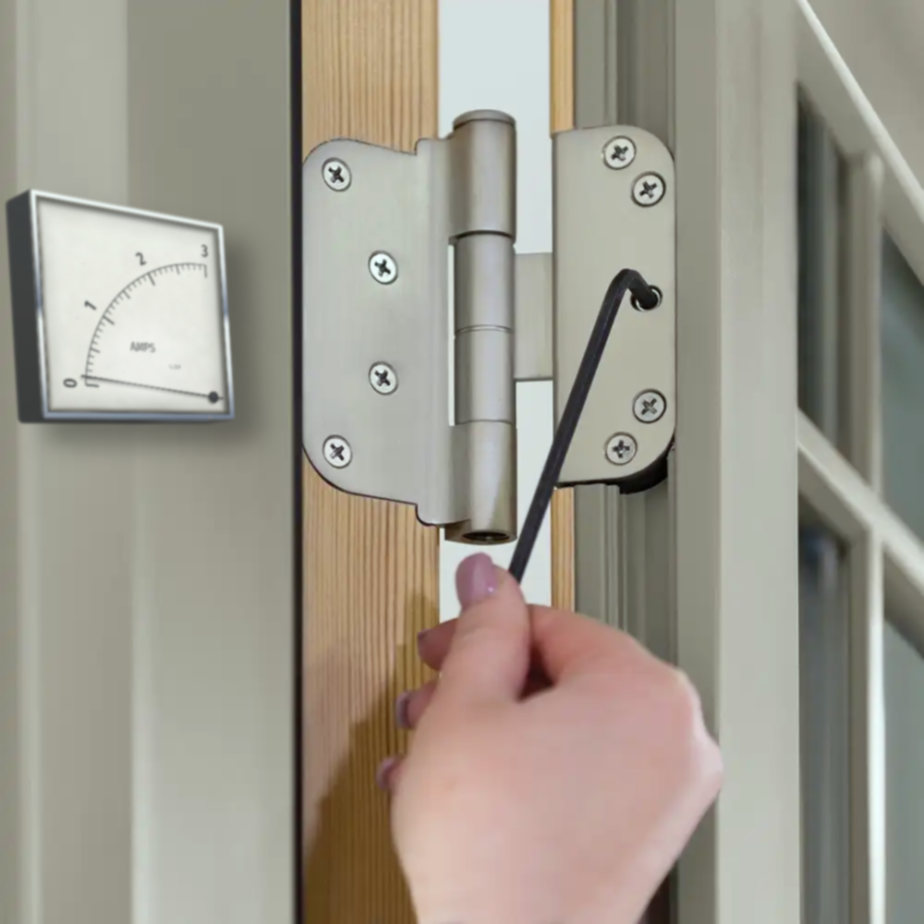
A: 0.1 A
